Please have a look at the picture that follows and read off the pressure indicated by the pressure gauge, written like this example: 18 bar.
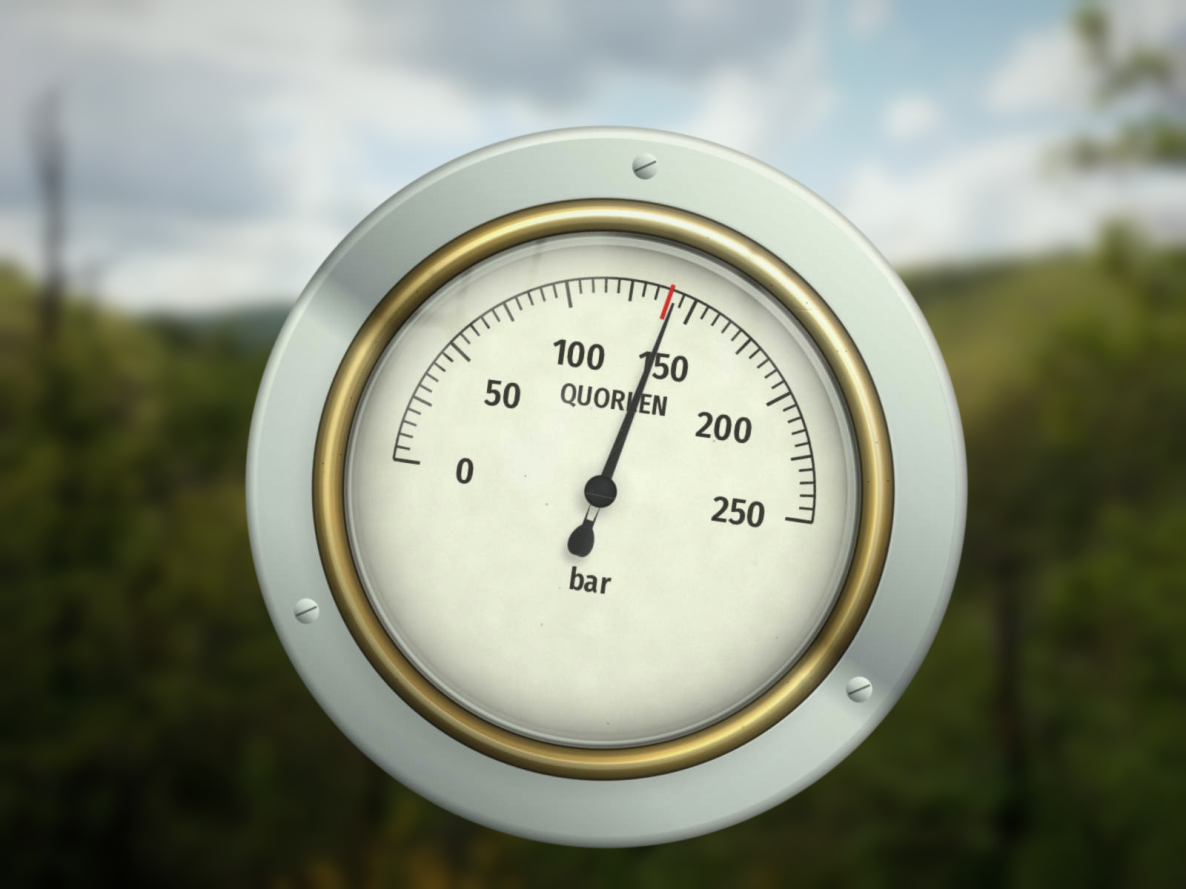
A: 142.5 bar
